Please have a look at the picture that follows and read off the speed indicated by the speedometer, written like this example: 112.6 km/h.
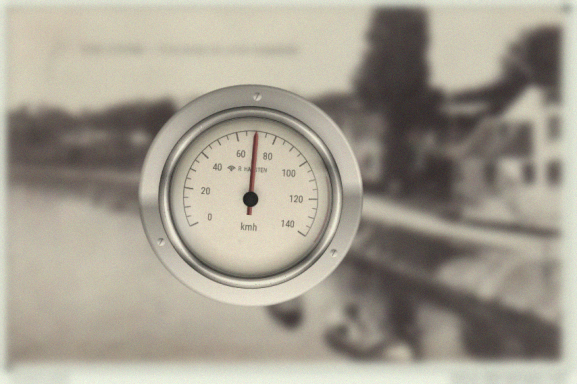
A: 70 km/h
